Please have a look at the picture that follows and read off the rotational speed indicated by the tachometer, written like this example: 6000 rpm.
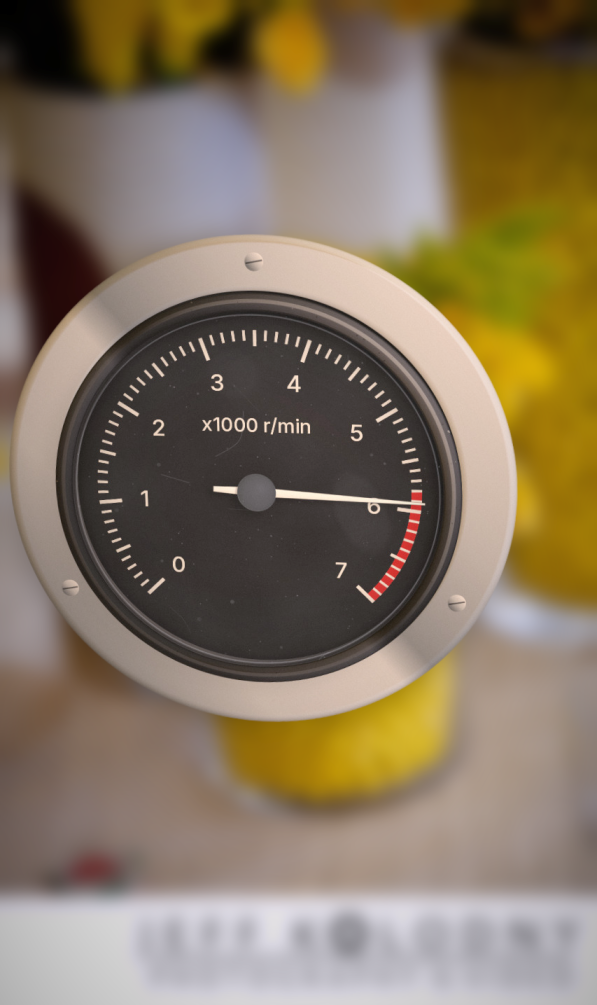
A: 5900 rpm
